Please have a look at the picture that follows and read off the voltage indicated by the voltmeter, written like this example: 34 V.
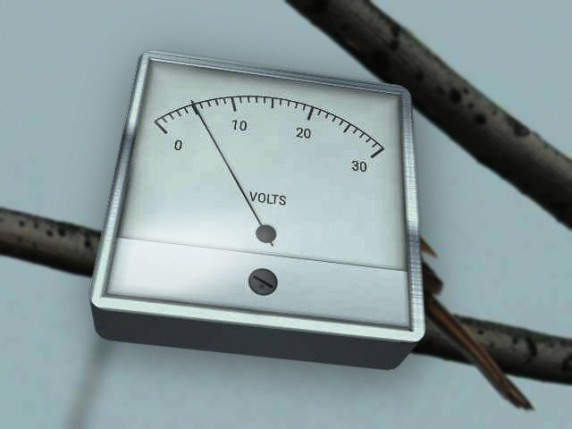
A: 5 V
